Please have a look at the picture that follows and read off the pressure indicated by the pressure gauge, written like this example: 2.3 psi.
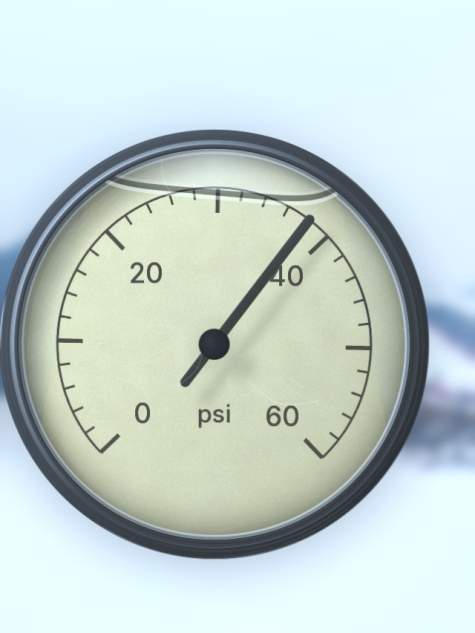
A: 38 psi
